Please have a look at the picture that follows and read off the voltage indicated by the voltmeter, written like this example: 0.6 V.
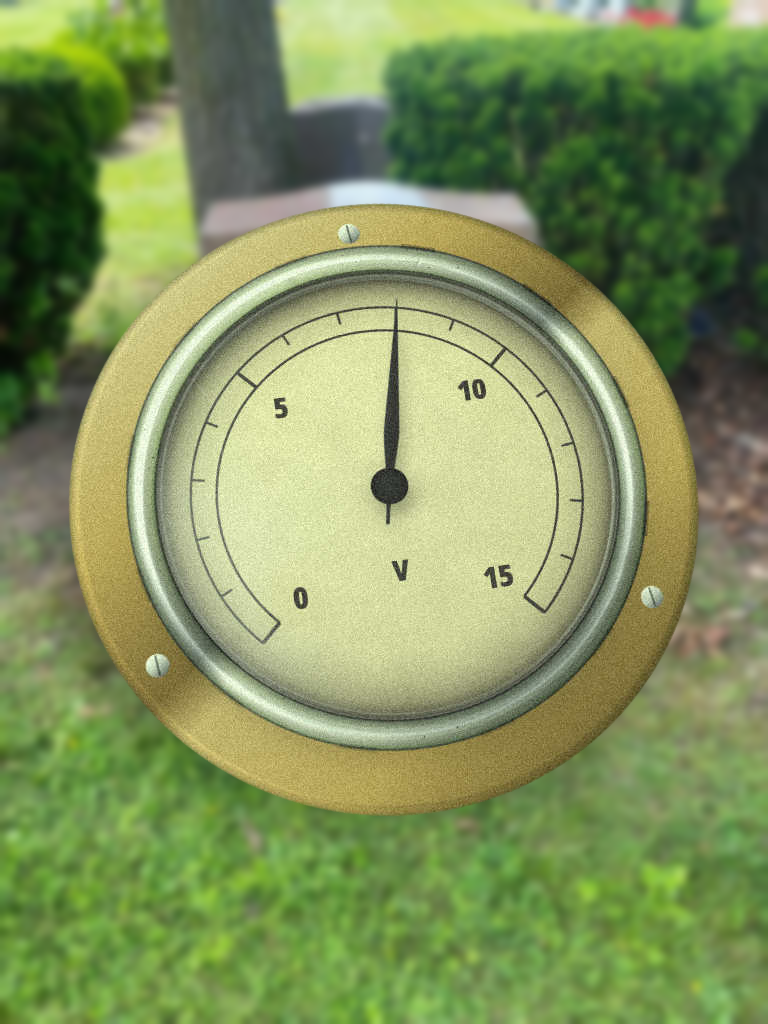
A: 8 V
